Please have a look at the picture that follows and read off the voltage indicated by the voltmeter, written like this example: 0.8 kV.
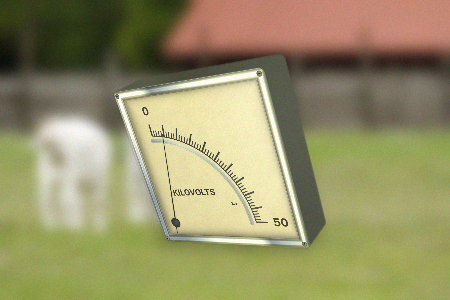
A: 5 kV
